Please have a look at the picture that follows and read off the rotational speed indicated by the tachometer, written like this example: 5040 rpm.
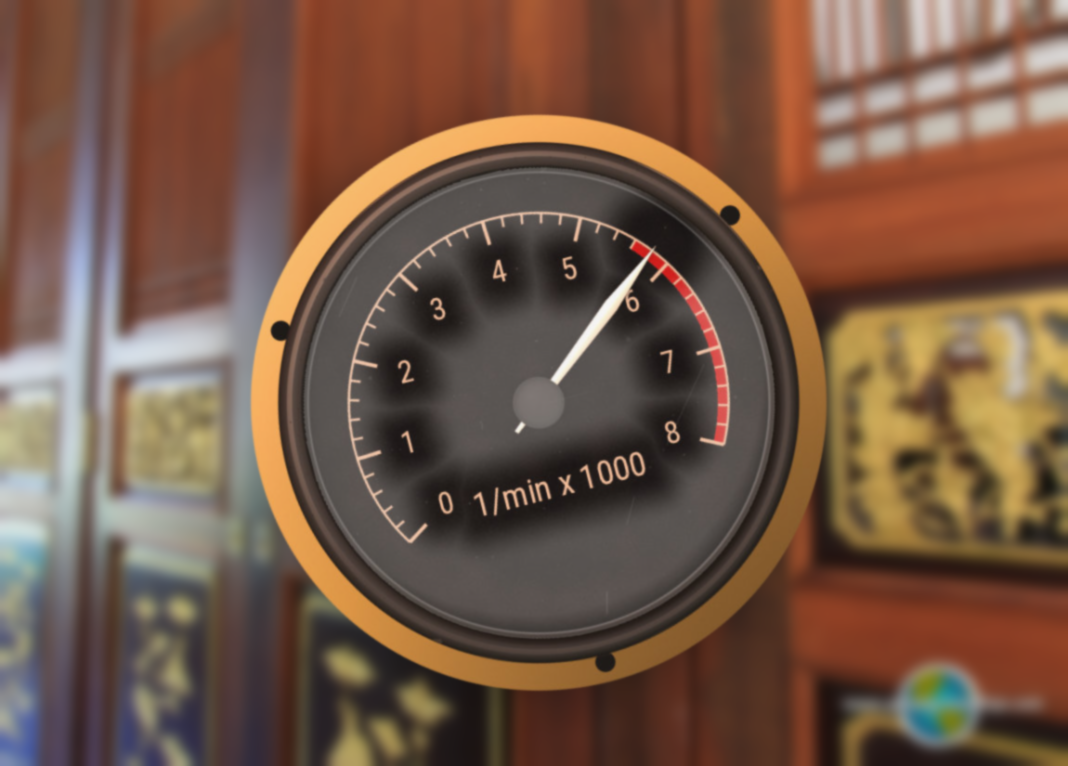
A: 5800 rpm
